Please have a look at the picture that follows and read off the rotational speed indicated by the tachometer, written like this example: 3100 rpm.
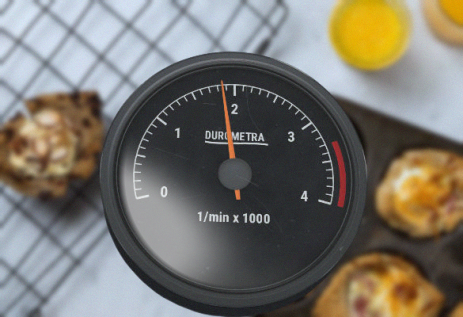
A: 1850 rpm
